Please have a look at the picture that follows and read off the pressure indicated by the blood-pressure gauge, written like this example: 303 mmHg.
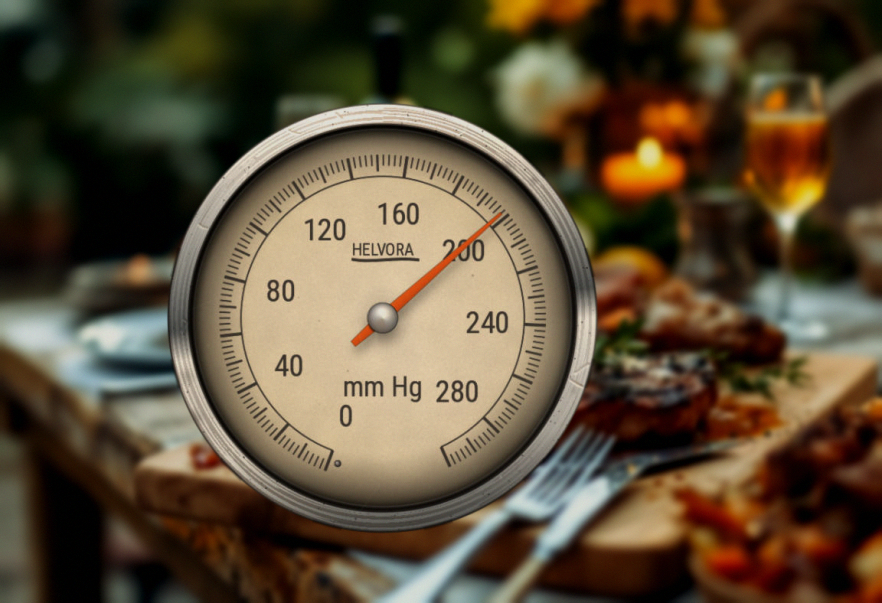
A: 198 mmHg
